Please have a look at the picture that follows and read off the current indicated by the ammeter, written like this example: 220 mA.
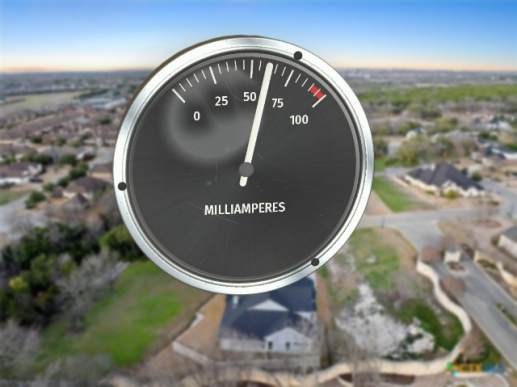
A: 60 mA
